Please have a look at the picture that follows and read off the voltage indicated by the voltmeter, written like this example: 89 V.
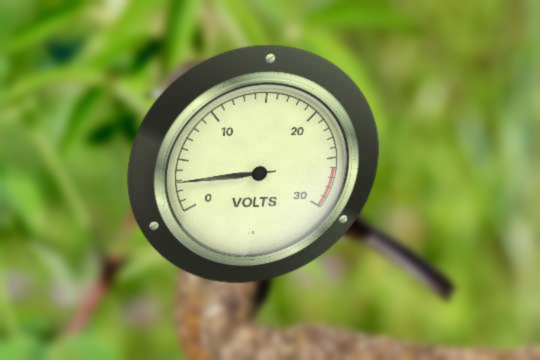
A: 3 V
